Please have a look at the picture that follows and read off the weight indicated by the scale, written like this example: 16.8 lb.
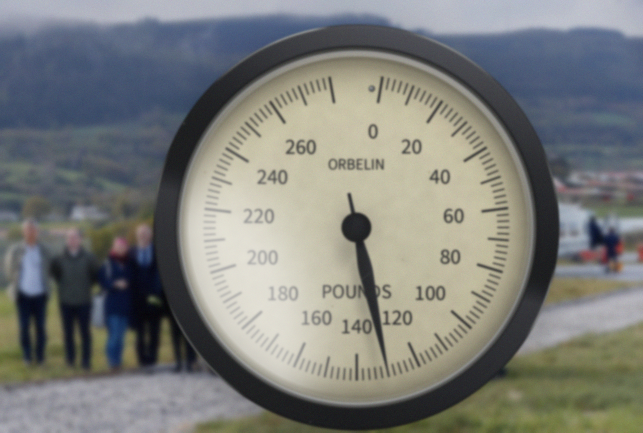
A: 130 lb
